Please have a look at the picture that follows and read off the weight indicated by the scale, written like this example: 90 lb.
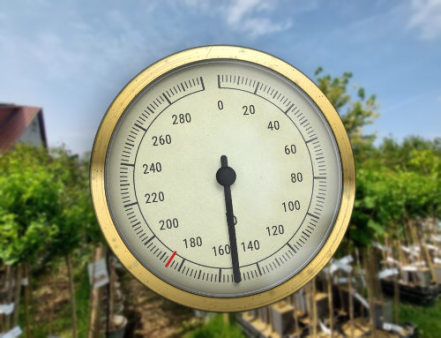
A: 152 lb
